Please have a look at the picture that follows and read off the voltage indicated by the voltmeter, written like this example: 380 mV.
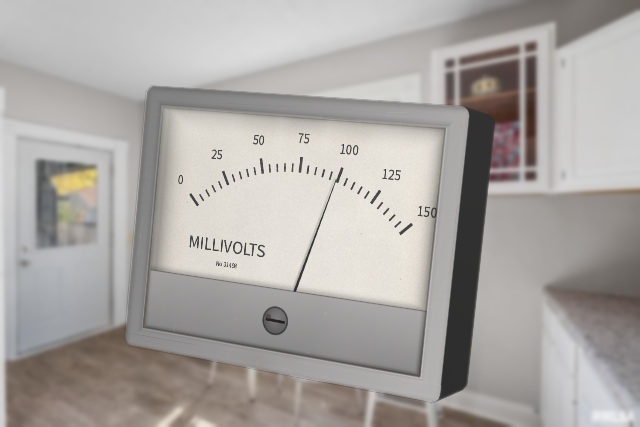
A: 100 mV
